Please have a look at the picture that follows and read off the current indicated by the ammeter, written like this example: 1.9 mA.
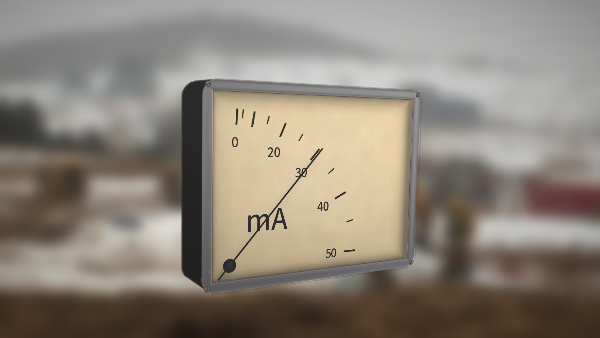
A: 30 mA
